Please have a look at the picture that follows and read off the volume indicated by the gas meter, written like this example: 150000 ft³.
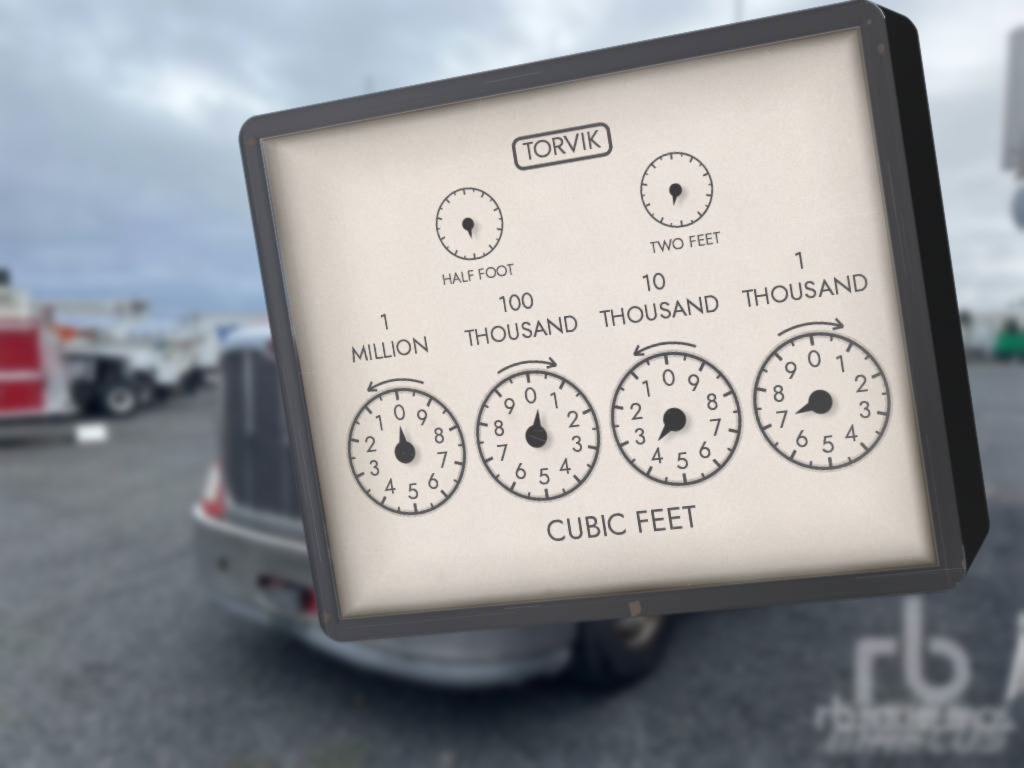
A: 3700 ft³
